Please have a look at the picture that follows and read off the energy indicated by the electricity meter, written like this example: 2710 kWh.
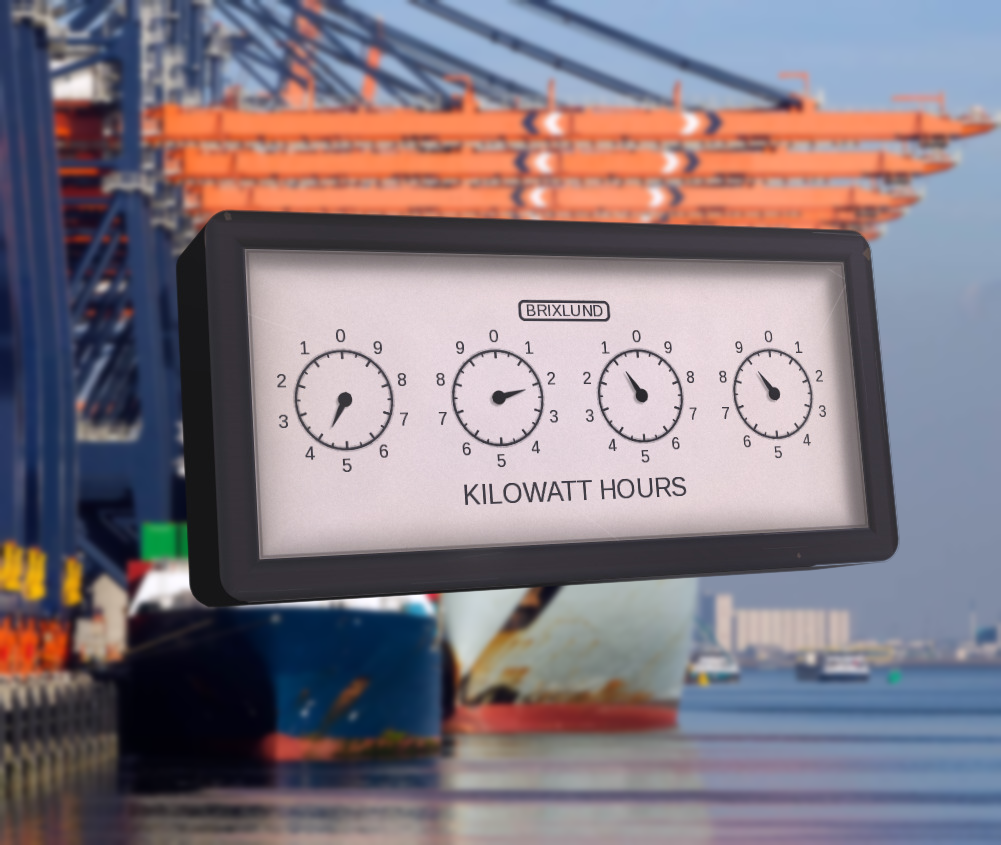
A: 4209 kWh
